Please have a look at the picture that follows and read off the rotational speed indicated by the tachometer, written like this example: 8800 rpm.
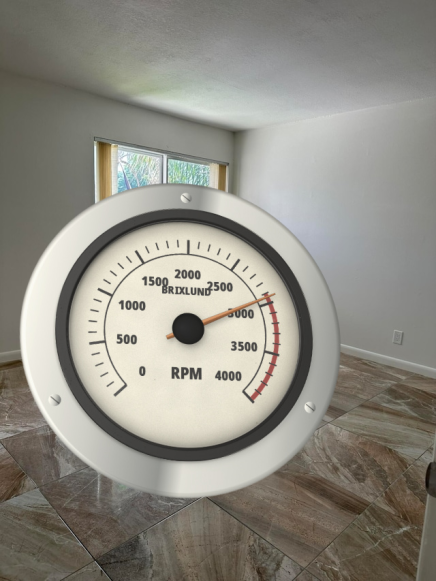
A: 2950 rpm
